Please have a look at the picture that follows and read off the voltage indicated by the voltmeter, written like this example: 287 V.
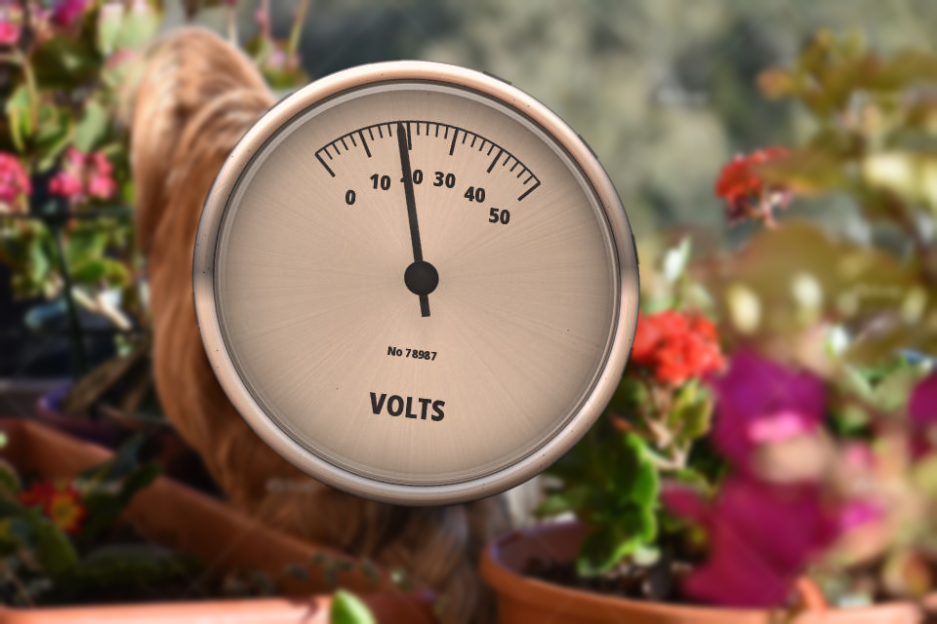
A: 18 V
